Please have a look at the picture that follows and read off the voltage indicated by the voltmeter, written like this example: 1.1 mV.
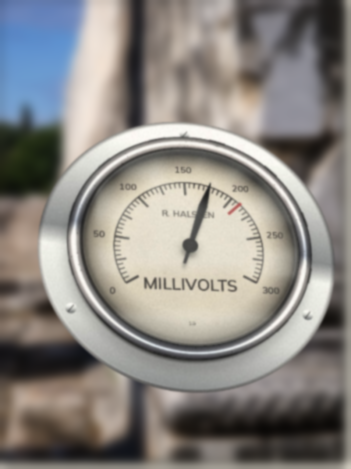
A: 175 mV
